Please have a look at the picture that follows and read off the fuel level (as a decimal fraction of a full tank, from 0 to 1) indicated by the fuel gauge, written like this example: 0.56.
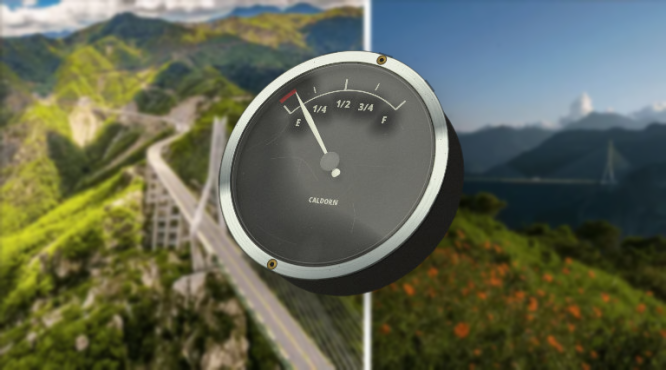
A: 0.125
